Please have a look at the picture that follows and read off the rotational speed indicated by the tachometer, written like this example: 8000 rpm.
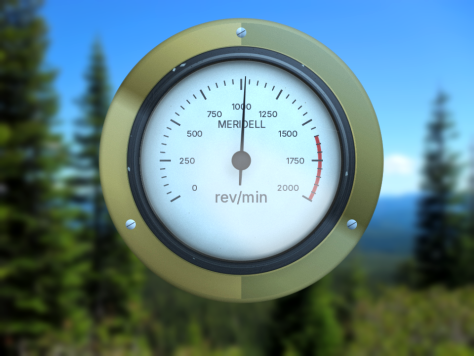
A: 1025 rpm
